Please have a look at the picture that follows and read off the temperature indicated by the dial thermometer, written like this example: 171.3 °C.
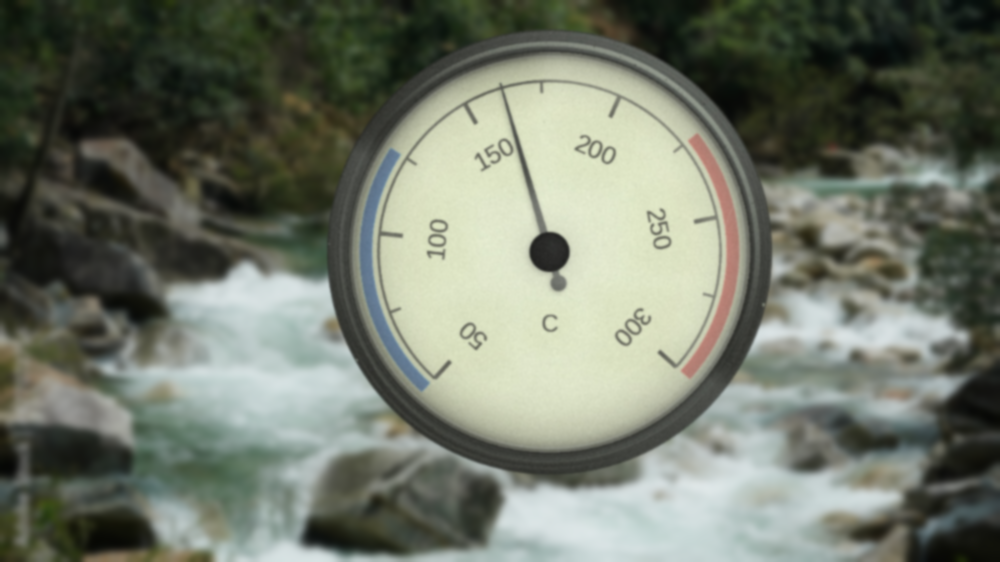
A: 162.5 °C
